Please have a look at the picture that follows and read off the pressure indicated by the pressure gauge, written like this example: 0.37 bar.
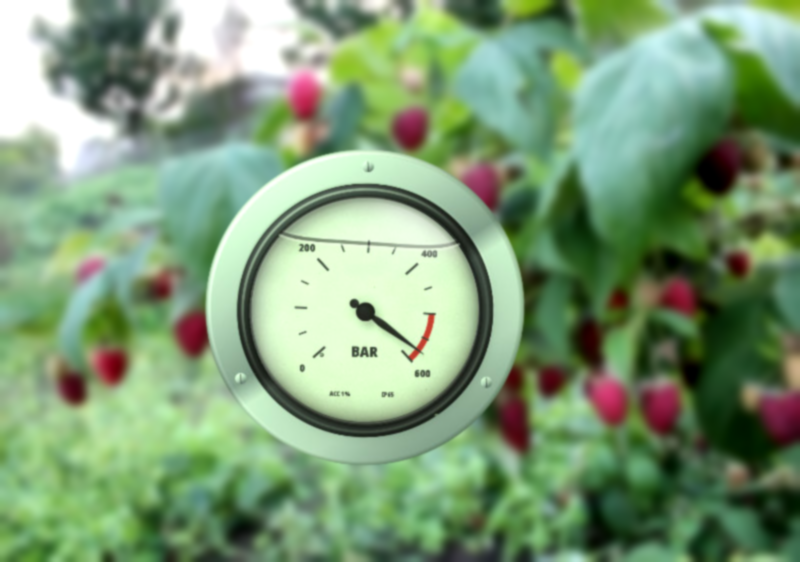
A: 575 bar
